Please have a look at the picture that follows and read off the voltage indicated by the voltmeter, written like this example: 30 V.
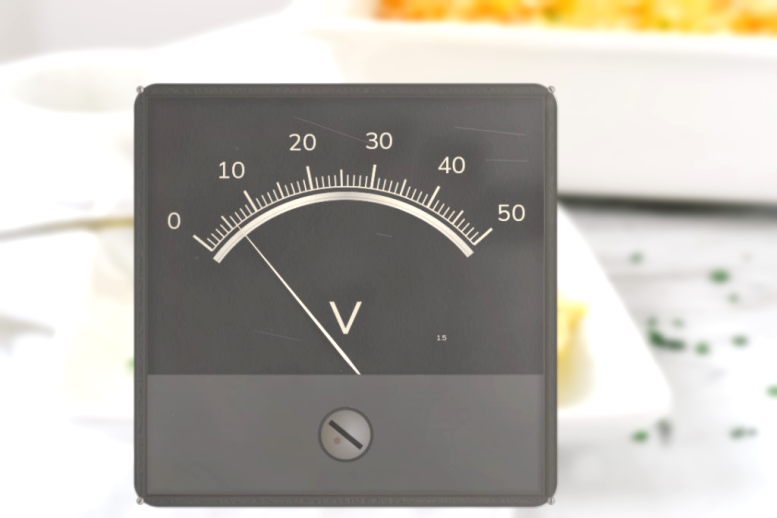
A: 6 V
